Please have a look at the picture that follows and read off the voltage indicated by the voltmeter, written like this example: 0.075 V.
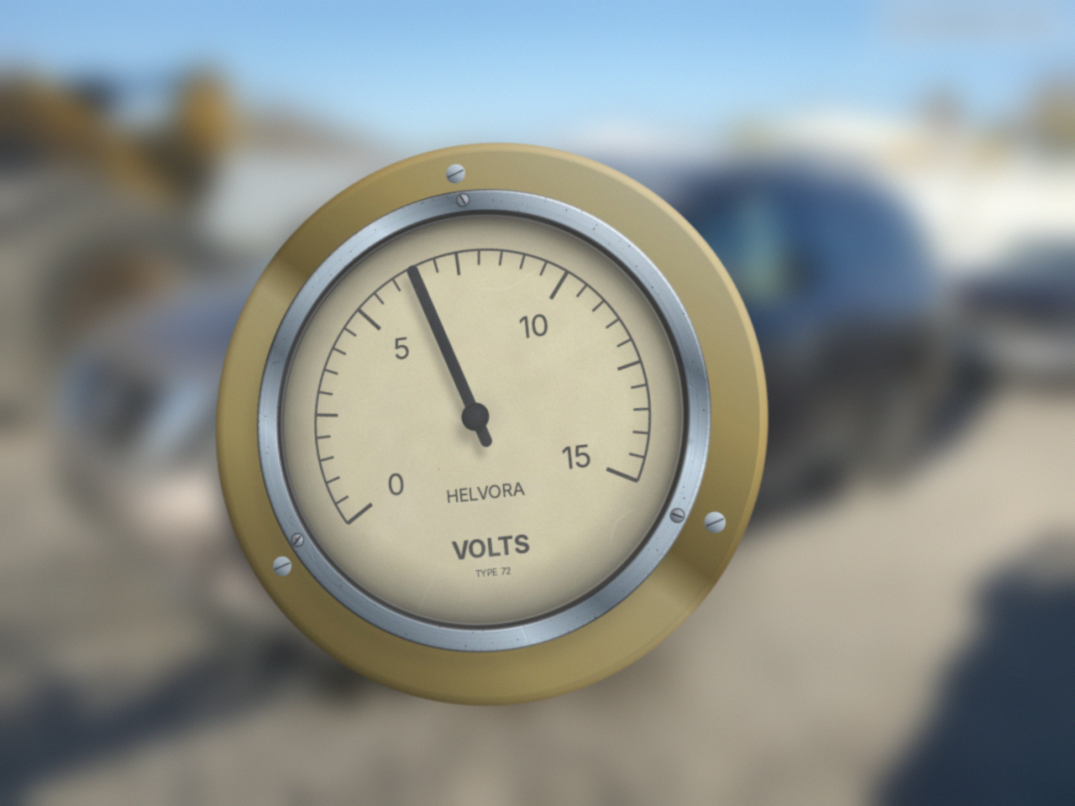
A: 6.5 V
